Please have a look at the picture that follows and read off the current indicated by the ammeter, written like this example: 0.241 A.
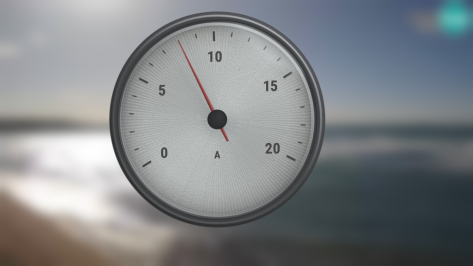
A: 8 A
